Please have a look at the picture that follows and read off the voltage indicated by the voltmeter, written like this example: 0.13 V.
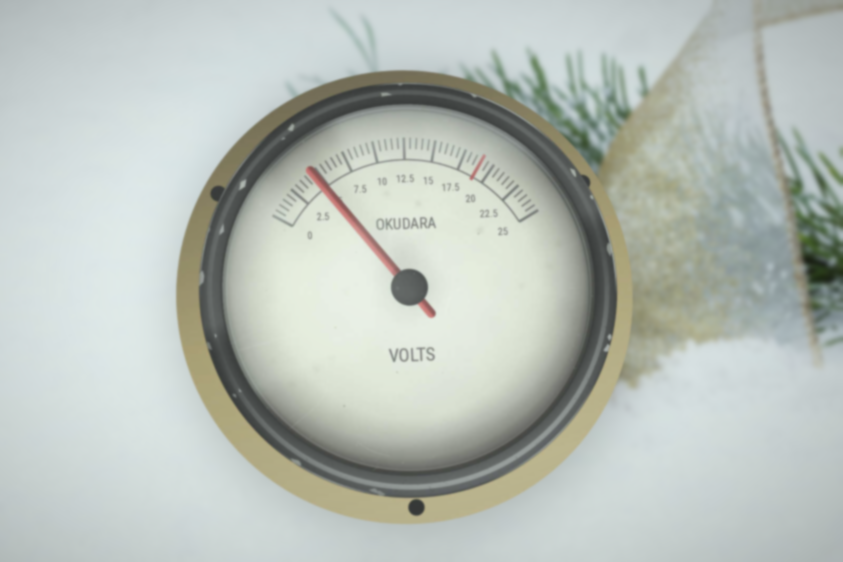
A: 4.5 V
